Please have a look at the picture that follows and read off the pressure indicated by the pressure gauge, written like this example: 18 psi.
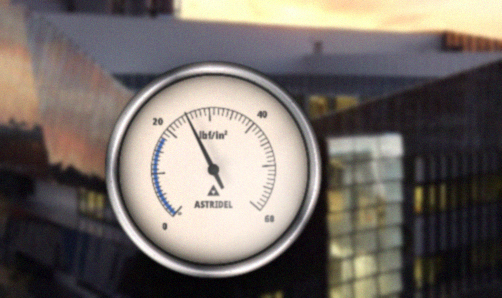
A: 25 psi
